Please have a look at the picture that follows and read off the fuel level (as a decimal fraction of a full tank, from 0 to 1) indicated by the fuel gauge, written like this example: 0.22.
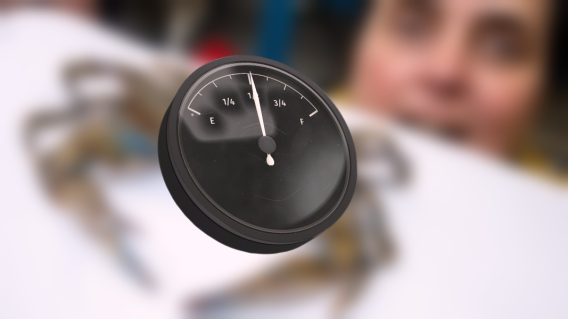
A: 0.5
